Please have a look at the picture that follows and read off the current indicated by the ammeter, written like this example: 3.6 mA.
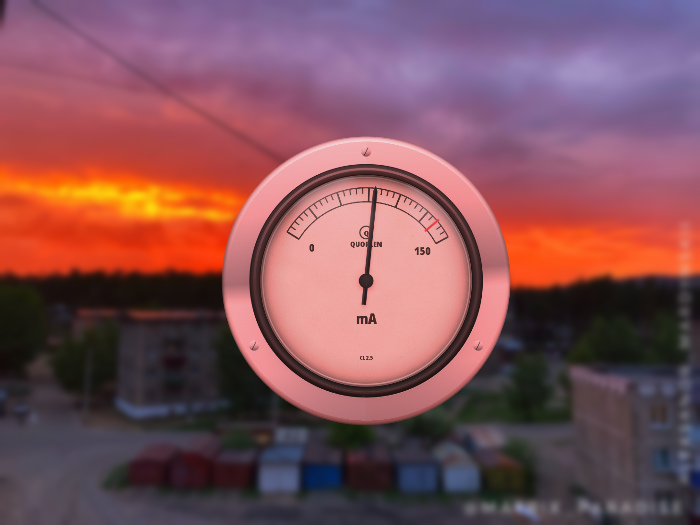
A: 80 mA
